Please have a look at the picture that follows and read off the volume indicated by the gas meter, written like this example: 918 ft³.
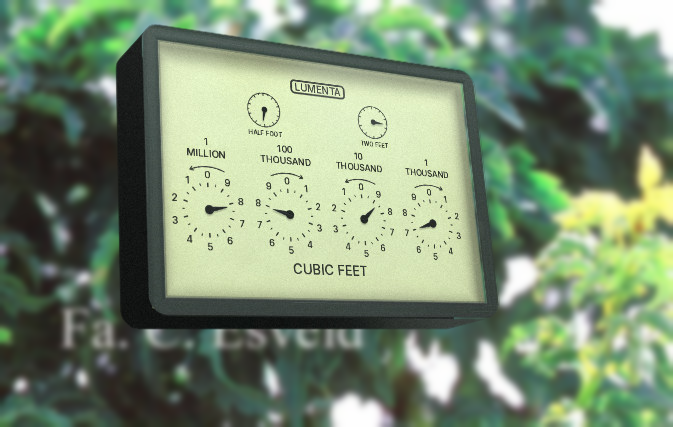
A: 778700 ft³
